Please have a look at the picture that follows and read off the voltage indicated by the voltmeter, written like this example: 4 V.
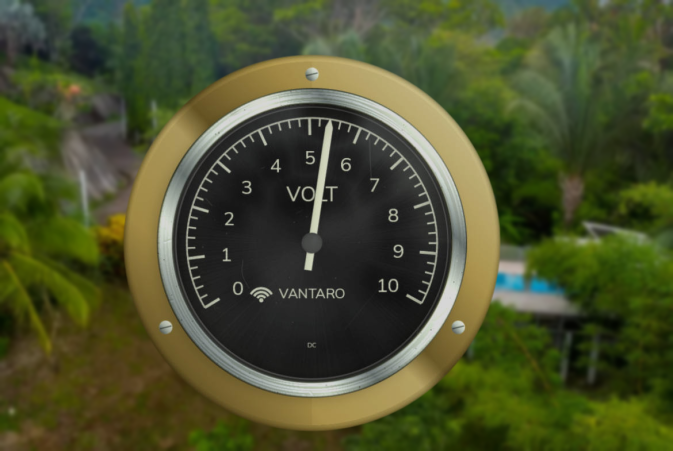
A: 5.4 V
